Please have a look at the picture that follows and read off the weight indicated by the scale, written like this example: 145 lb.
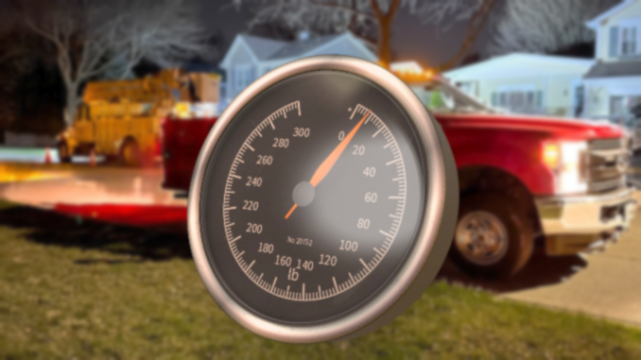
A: 10 lb
